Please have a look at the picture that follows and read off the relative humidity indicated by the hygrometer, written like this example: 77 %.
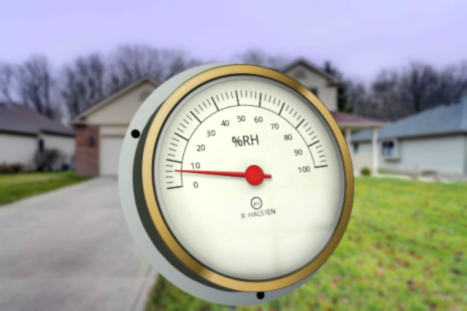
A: 6 %
